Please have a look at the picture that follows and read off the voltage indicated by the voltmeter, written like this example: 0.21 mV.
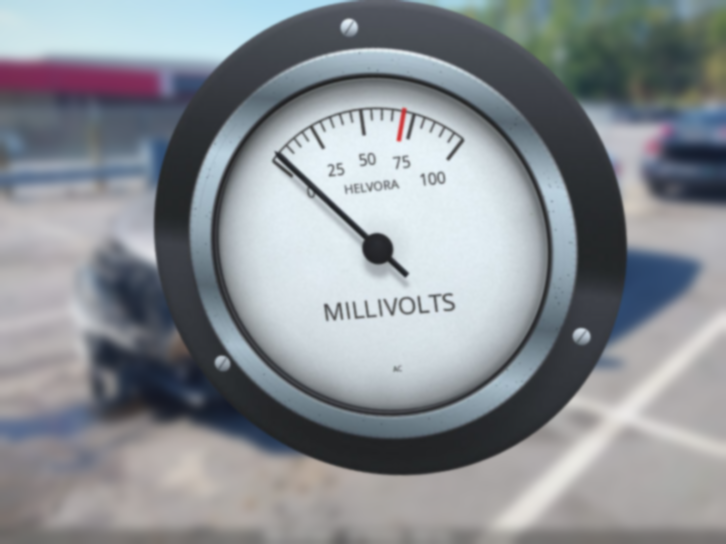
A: 5 mV
